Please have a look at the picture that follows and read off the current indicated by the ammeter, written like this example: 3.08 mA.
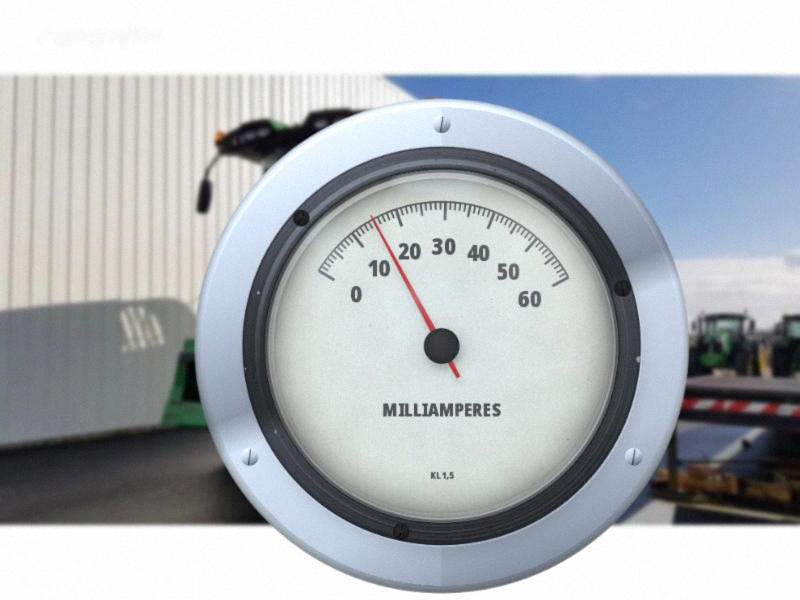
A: 15 mA
